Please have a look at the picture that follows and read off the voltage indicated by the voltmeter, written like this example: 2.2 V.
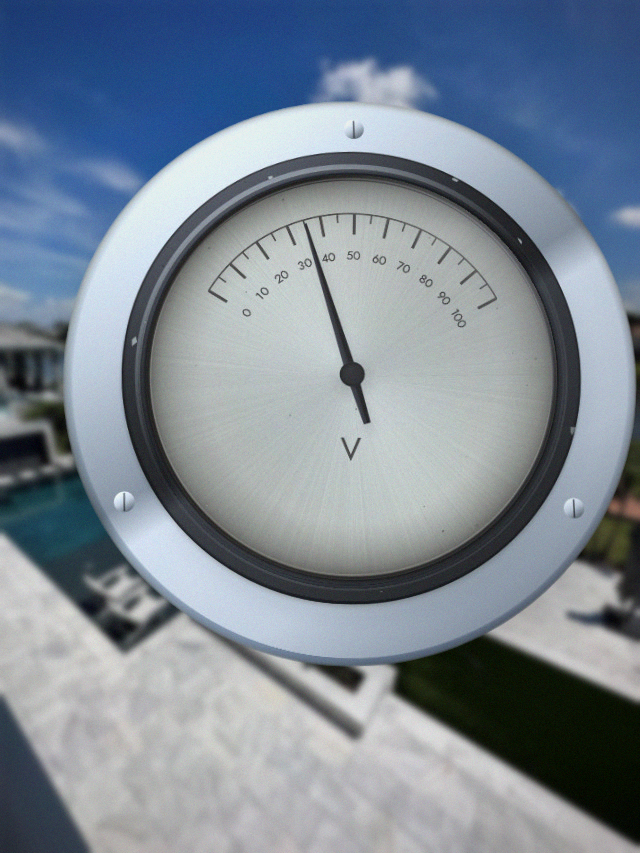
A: 35 V
